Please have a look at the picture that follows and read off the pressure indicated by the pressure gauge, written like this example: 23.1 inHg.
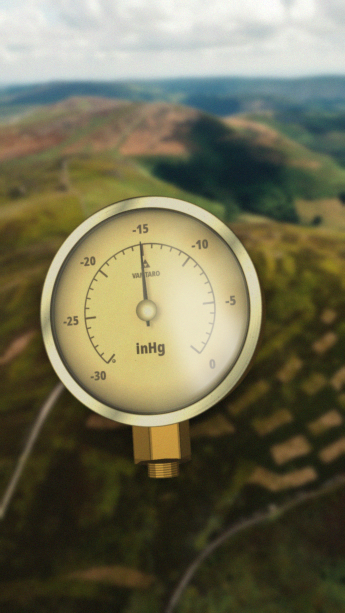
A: -15 inHg
